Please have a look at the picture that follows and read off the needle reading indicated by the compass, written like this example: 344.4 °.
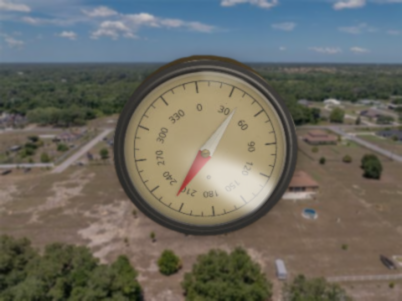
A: 220 °
